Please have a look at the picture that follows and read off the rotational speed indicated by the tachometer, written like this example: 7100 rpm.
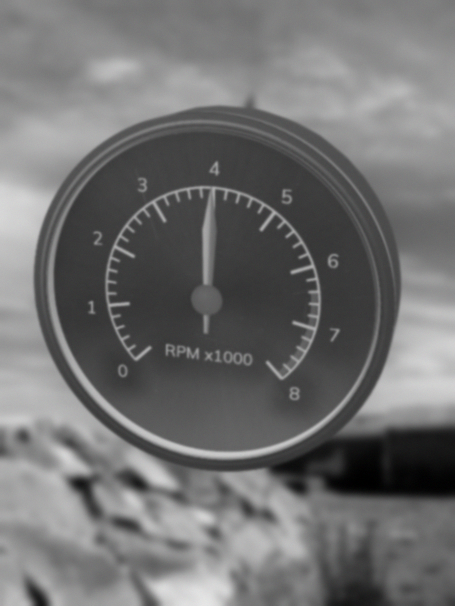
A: 4000 rpm
